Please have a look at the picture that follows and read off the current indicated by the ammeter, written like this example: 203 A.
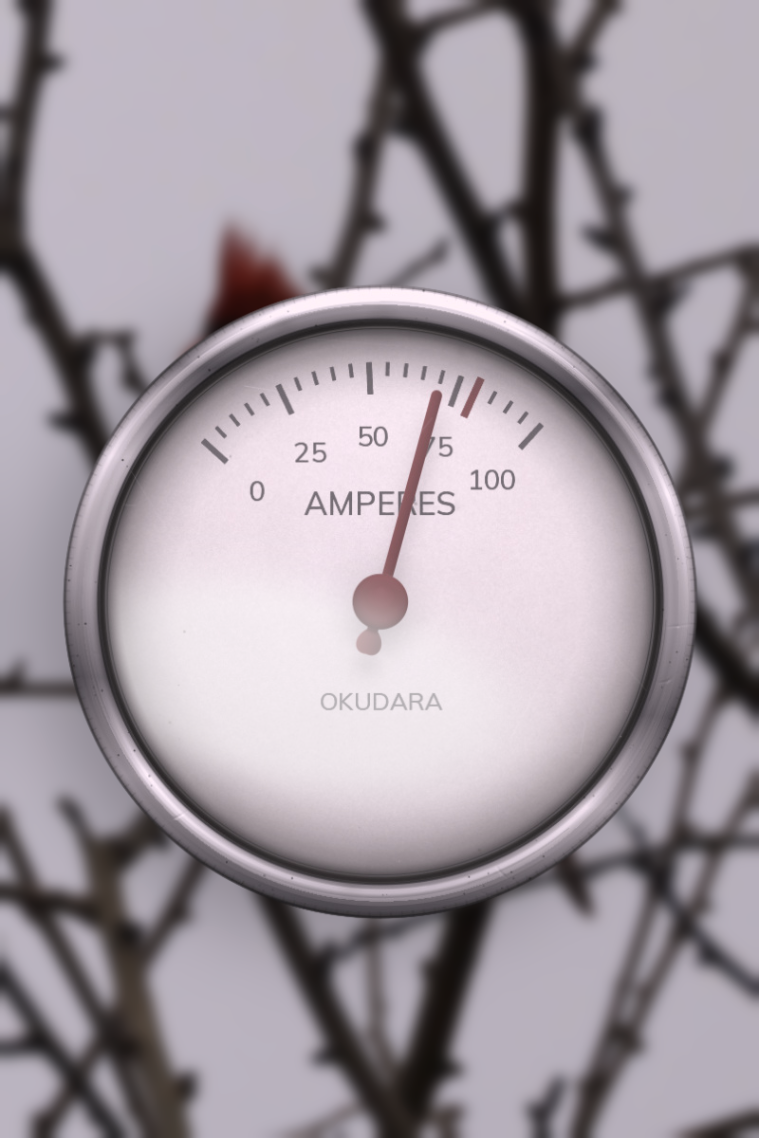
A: 70 A
